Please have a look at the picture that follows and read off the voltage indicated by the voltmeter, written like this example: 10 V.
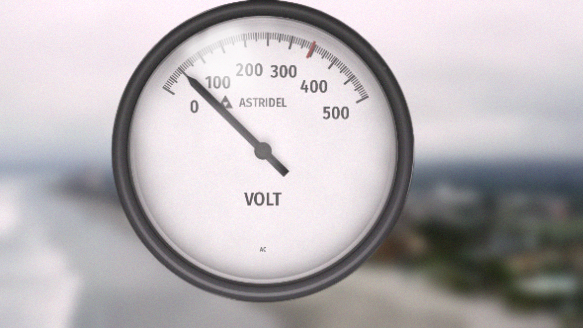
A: 50 V
